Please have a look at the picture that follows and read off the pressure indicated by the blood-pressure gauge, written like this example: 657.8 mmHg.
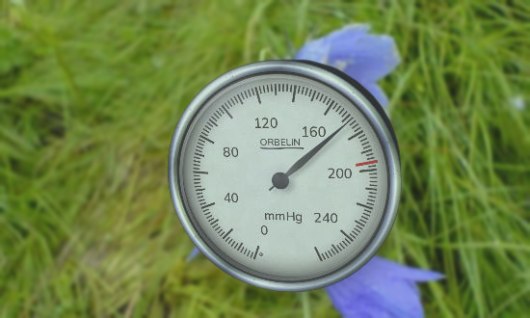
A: 172 mmHg
